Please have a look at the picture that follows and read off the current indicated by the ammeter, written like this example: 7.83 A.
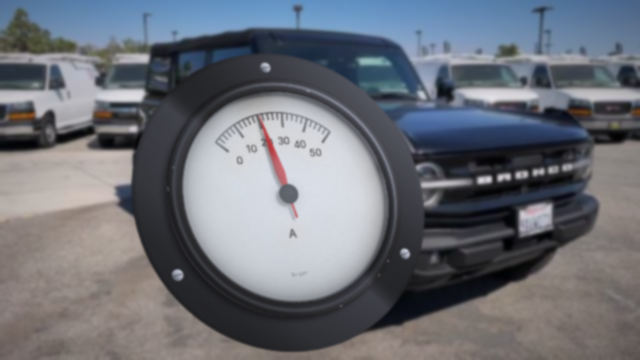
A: 20 A
